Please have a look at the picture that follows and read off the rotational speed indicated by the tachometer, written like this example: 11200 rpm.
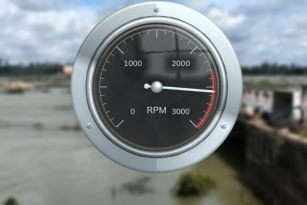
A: 2550 rpm
